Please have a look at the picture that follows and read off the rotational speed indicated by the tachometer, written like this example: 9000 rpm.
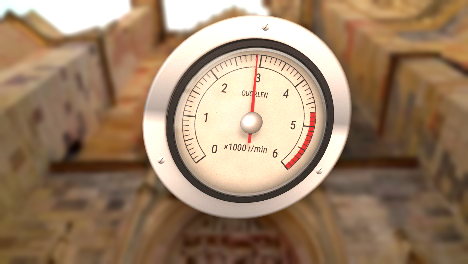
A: 2900 rpm
